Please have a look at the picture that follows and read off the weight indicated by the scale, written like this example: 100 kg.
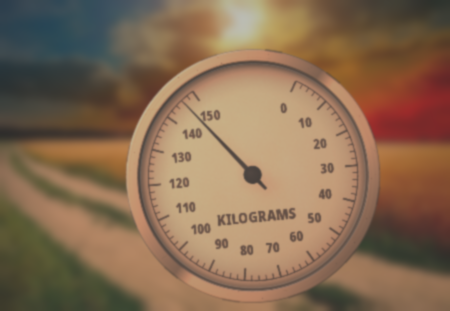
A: 146 kg
